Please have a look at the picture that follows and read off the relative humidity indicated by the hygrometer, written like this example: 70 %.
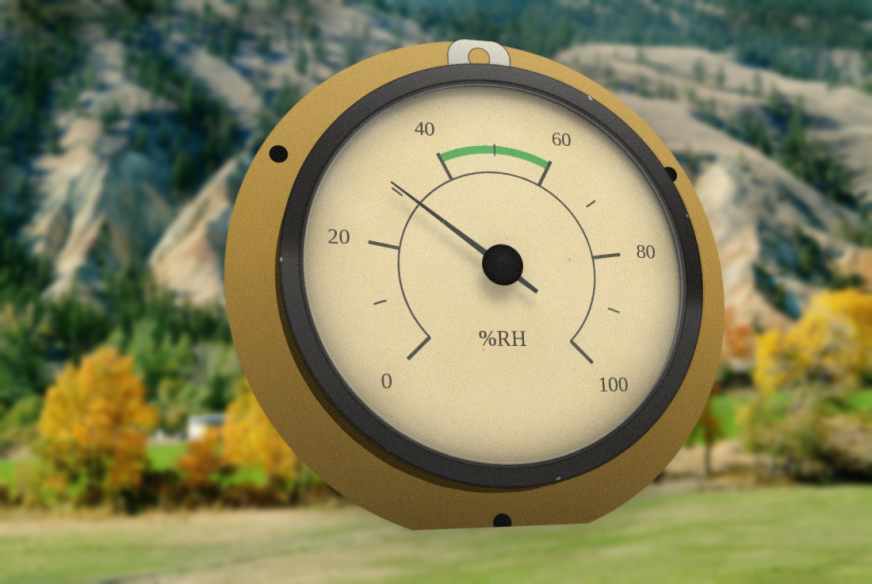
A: 30 %
